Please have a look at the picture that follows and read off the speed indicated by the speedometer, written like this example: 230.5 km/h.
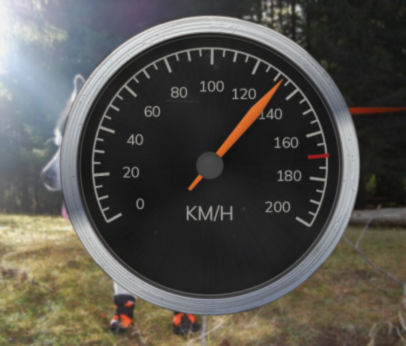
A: 132.5 km/h
